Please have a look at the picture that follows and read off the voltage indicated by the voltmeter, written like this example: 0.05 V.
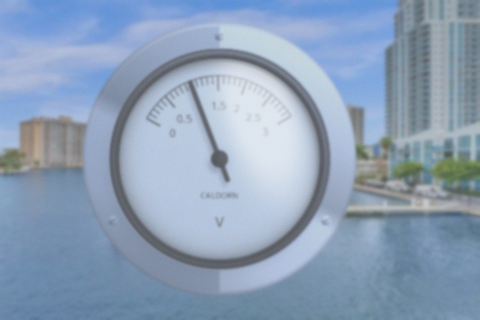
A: 1 V
